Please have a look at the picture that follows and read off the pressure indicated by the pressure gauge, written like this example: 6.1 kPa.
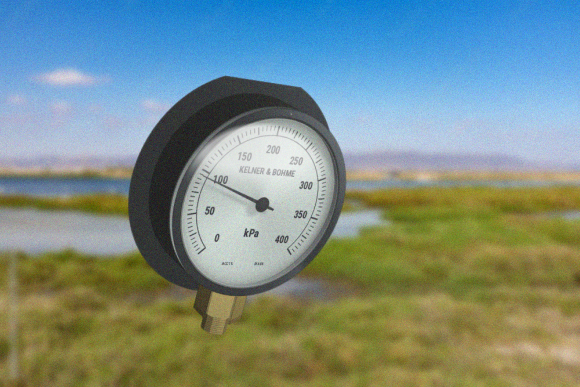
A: 95 kPa
